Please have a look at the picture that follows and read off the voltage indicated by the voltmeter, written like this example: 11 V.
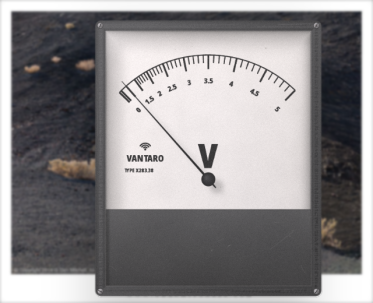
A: 1 V
